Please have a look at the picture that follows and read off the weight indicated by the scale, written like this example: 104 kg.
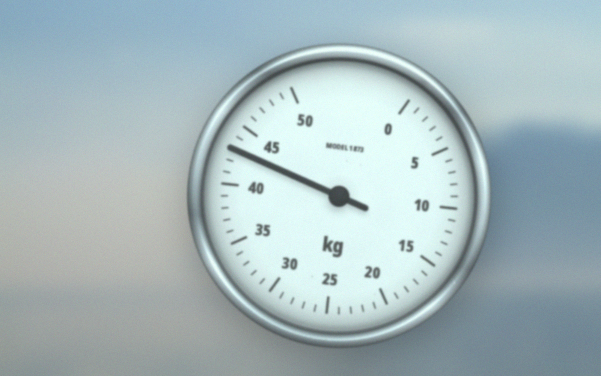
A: 43 kg
